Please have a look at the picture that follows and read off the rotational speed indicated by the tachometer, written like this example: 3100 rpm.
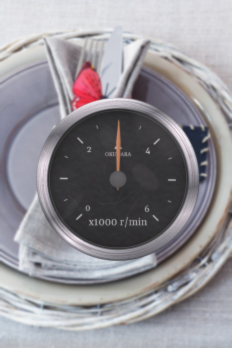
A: 3000 rpm
